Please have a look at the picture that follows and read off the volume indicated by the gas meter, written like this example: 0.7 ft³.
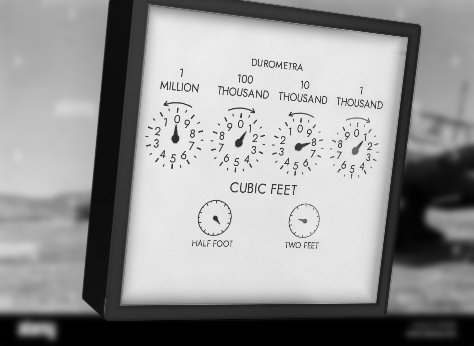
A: 8100 ft³
